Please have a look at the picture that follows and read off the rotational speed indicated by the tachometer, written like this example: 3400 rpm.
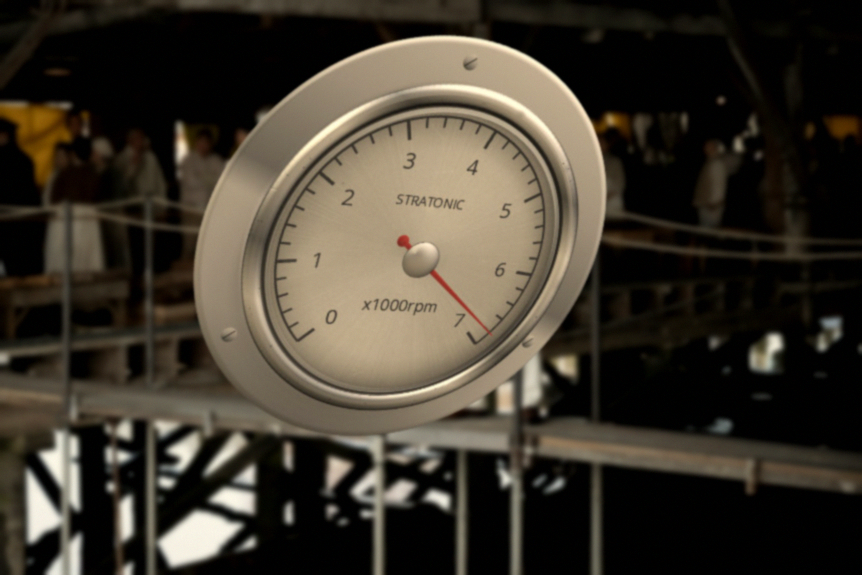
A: 6800 rpm
